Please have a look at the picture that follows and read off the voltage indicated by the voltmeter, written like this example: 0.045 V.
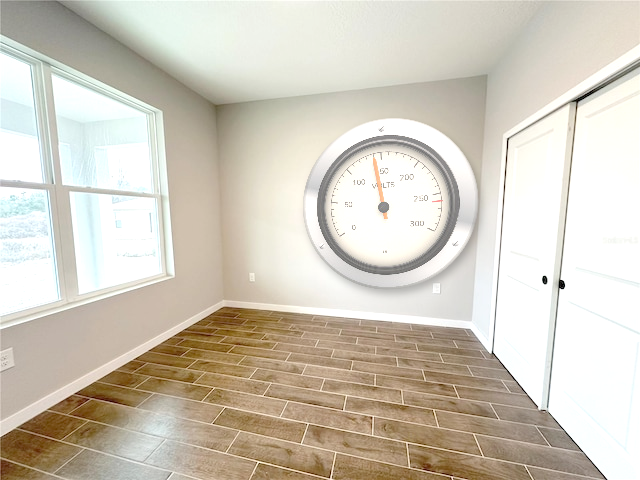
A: 140 V
